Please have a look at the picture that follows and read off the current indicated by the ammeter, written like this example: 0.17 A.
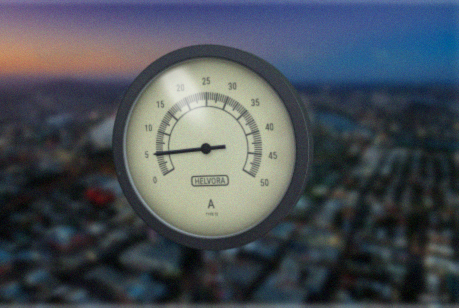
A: 5 A
